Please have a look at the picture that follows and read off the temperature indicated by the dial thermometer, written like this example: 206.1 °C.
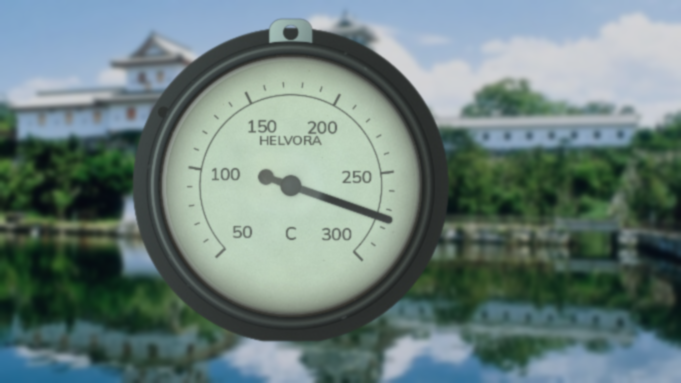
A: 275 °C
